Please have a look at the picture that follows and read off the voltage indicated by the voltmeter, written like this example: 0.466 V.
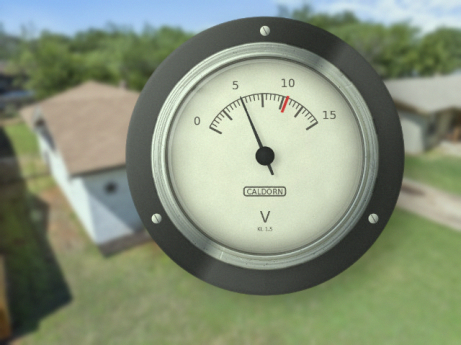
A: 5 V
